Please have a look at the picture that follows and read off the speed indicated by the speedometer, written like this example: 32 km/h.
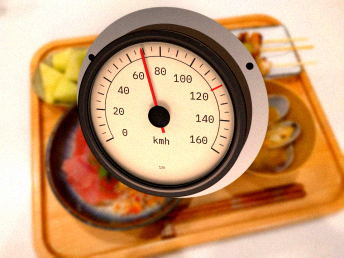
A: 70 km/h
